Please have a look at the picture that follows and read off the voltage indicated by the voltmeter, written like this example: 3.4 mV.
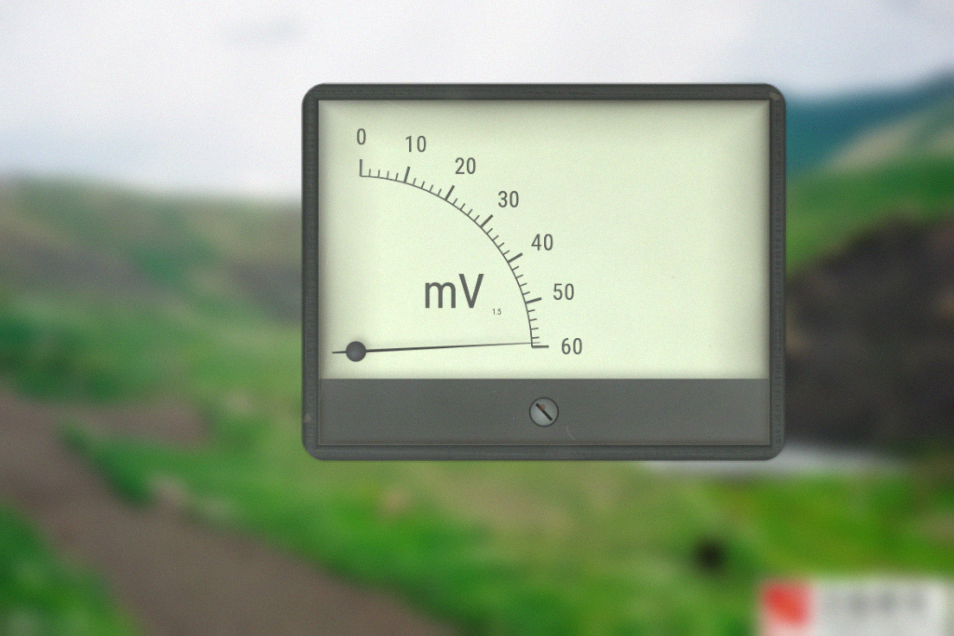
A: 59 mV
